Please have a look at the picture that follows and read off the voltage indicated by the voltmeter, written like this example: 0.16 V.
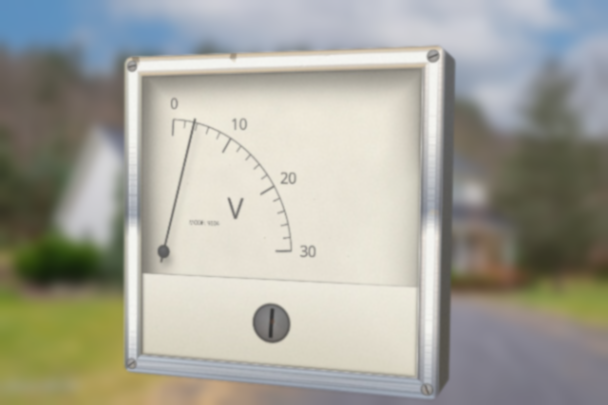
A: 4 V
